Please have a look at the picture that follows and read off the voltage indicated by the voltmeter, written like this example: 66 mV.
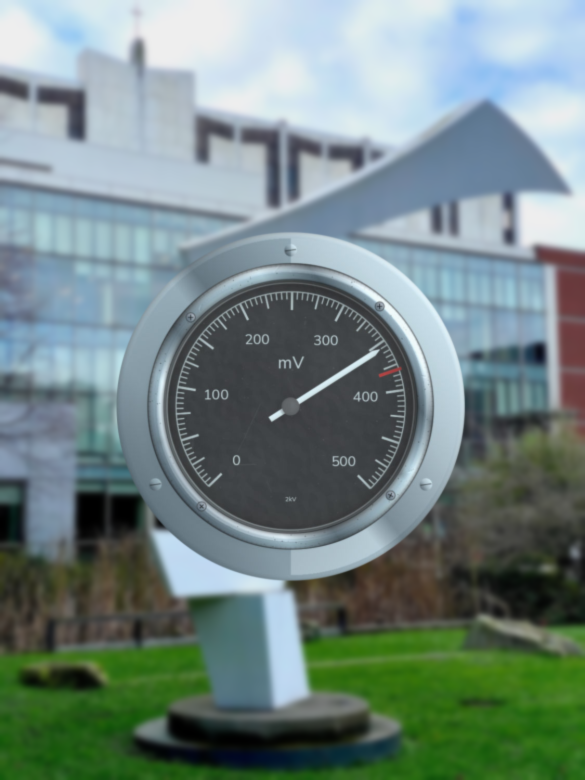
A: 355 mV
